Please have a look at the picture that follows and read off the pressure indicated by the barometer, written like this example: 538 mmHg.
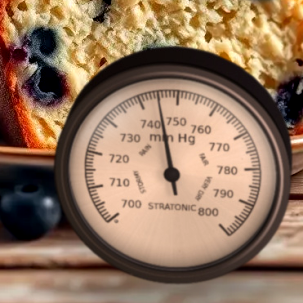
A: 745 mmHg
